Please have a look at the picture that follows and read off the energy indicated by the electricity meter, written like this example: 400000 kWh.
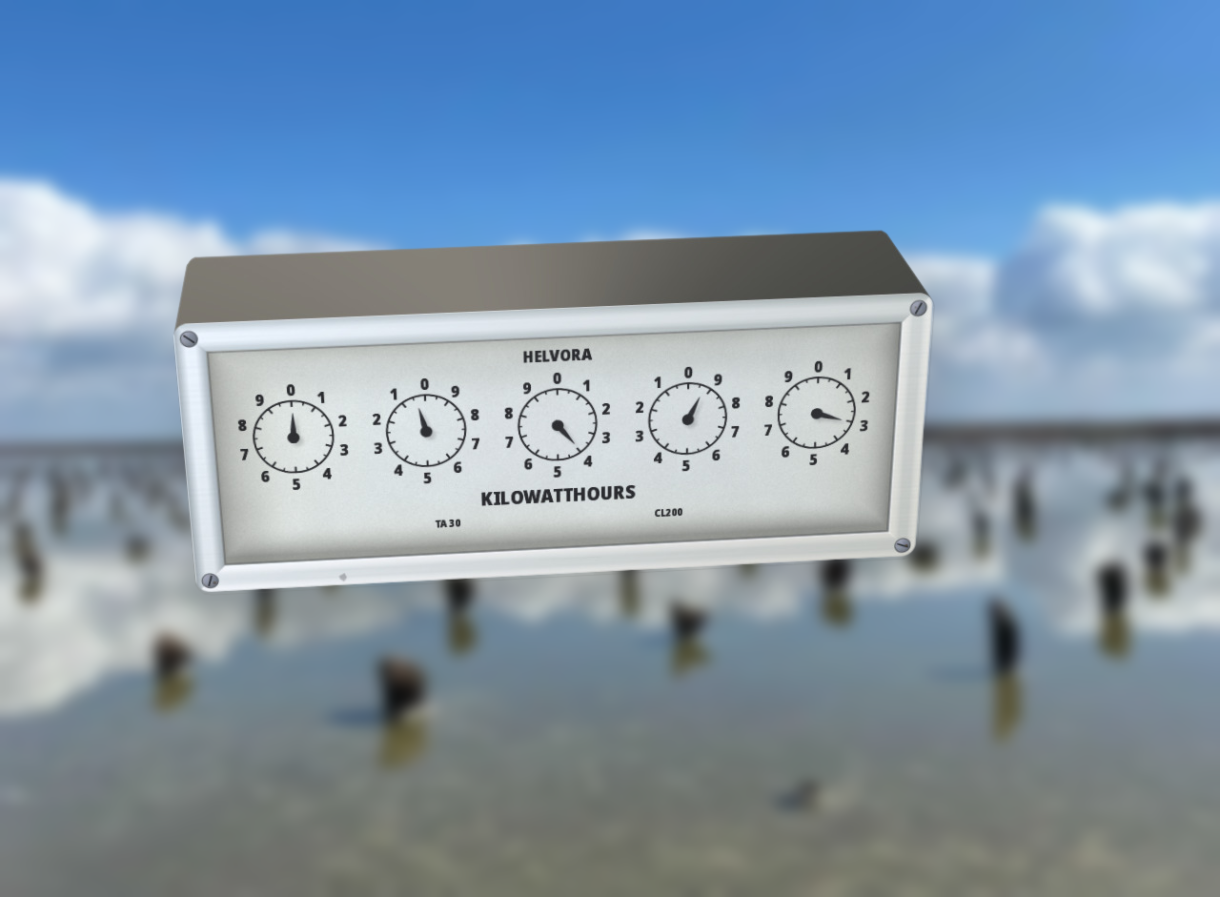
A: 393 kWh
